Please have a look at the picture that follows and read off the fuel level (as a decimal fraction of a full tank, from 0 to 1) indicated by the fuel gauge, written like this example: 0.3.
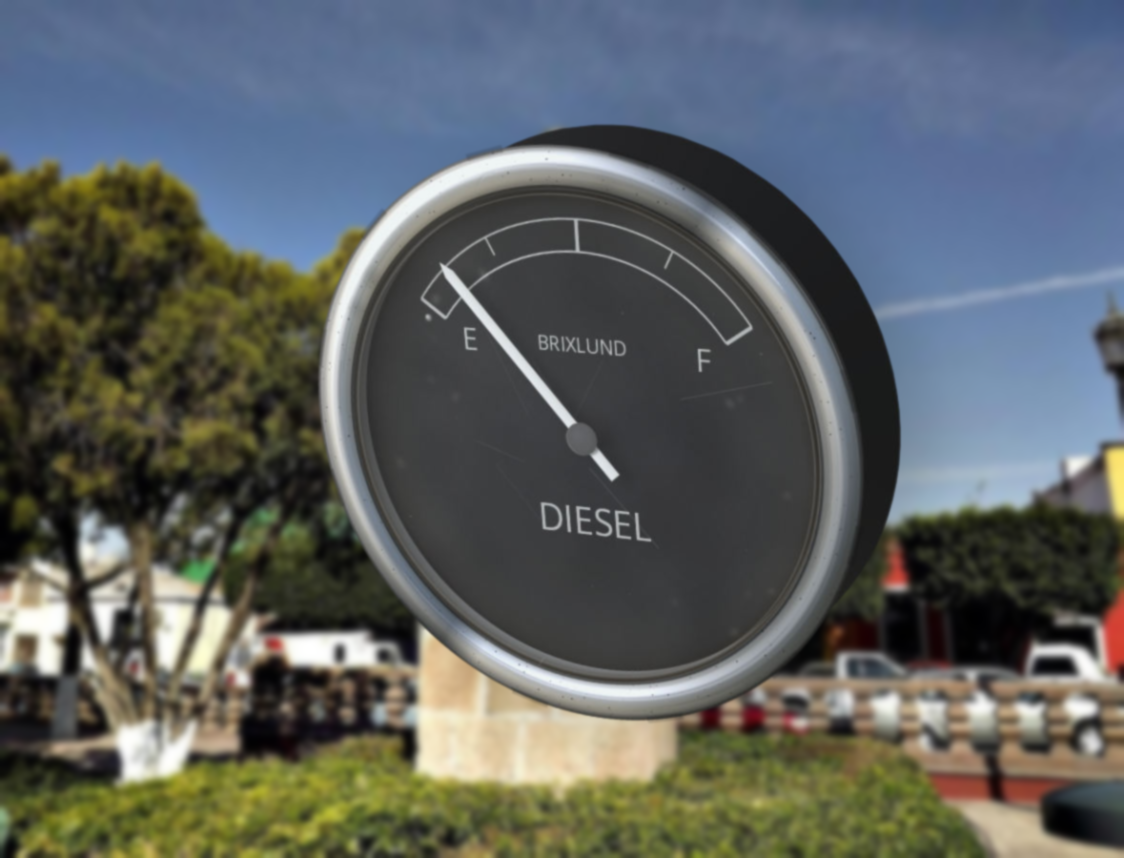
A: 0.125
